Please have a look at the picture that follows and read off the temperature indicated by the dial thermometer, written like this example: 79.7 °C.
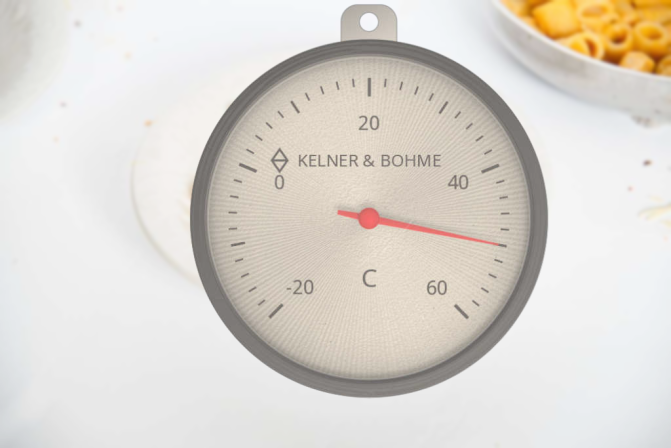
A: 50 °C
